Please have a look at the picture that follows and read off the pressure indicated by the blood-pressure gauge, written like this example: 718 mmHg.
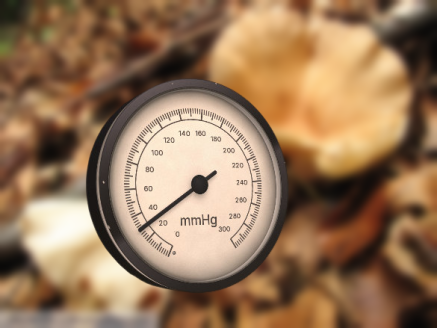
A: 30 mmHg
